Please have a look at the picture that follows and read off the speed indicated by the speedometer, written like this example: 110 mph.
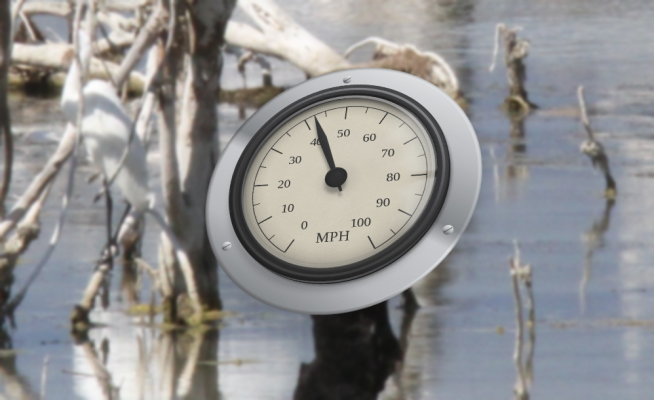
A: 42.5 mph
